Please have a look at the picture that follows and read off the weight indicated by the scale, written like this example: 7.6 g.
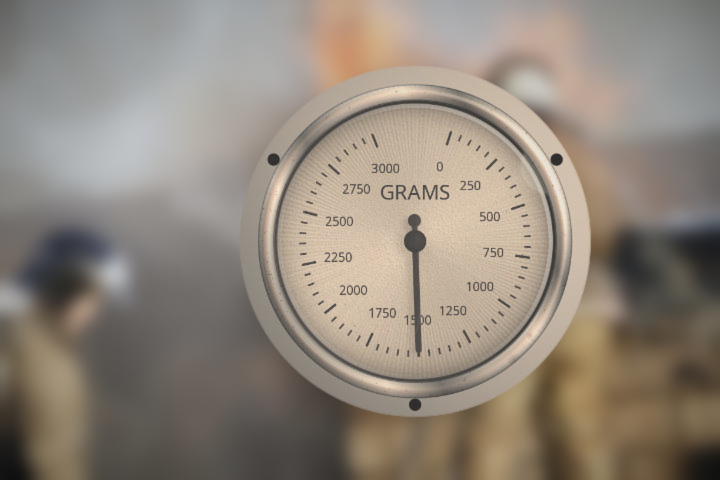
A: 1500 g
